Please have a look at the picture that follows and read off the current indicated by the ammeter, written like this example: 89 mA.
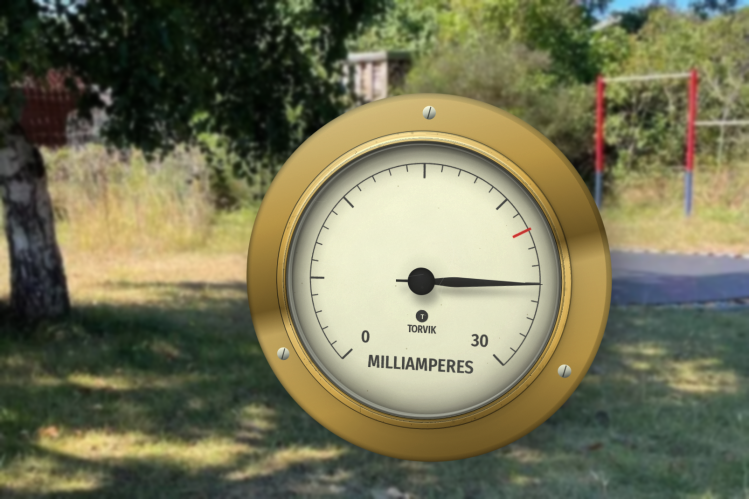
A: 25 mA
